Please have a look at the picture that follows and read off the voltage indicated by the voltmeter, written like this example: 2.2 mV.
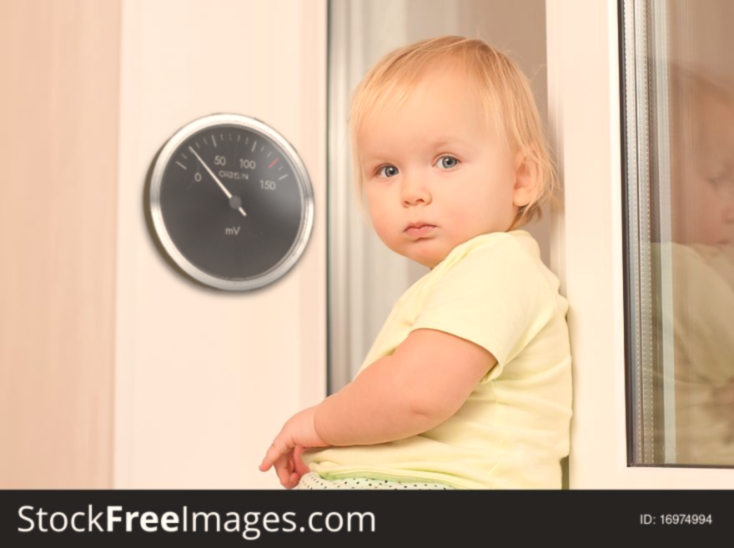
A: 20 mV
